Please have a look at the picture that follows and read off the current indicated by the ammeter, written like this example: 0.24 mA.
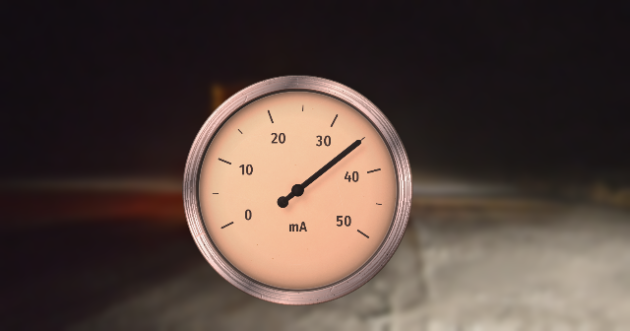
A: 35 mA
